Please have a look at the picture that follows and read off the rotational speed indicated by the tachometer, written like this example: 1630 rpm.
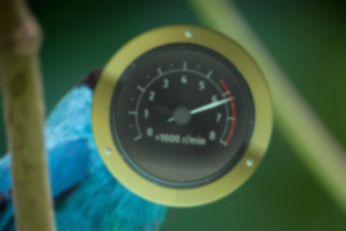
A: 6250 rpm
